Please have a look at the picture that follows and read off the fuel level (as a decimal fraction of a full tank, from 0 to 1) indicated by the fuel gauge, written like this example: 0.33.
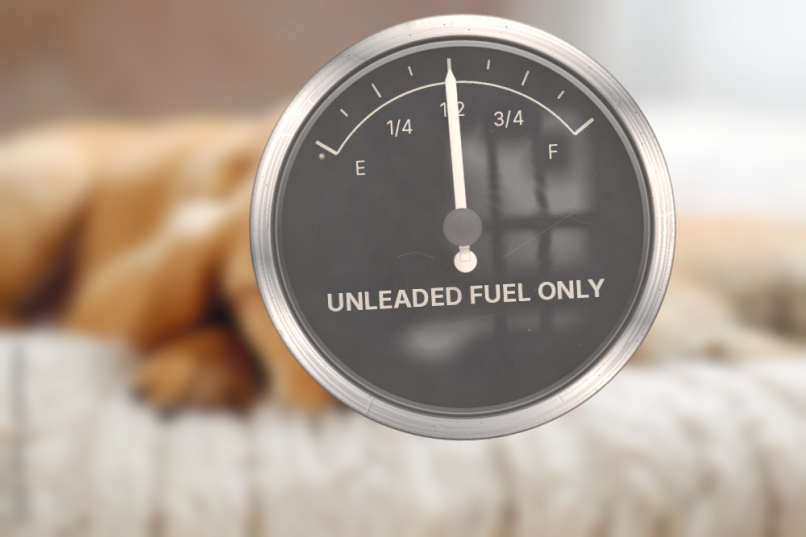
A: 0.5
